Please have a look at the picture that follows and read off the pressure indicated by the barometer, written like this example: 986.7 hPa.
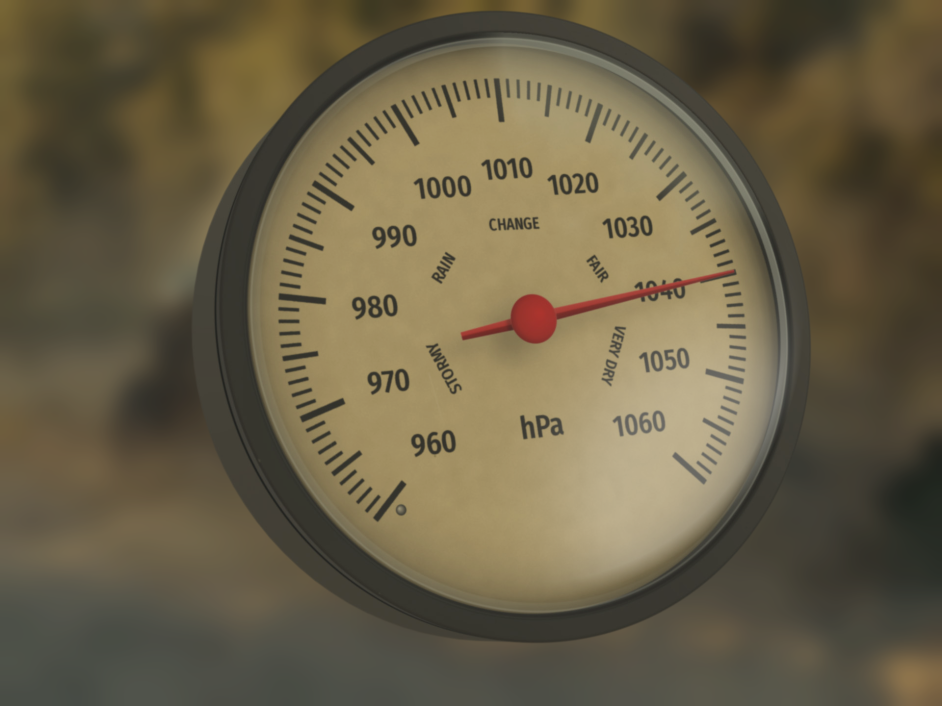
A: 1040 hPa
